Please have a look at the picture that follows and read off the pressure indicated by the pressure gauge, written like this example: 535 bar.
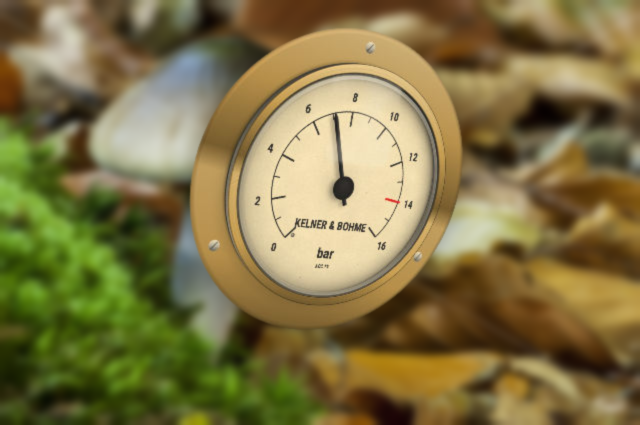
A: 7 bar
